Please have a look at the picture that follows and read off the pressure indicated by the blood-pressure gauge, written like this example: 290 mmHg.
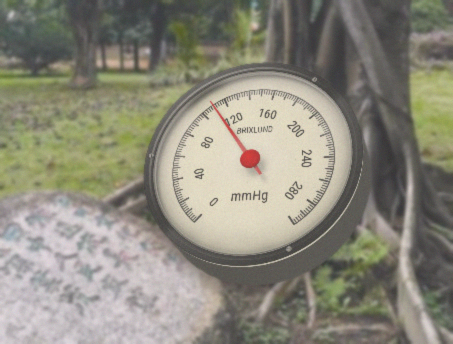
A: 110 mmHg
